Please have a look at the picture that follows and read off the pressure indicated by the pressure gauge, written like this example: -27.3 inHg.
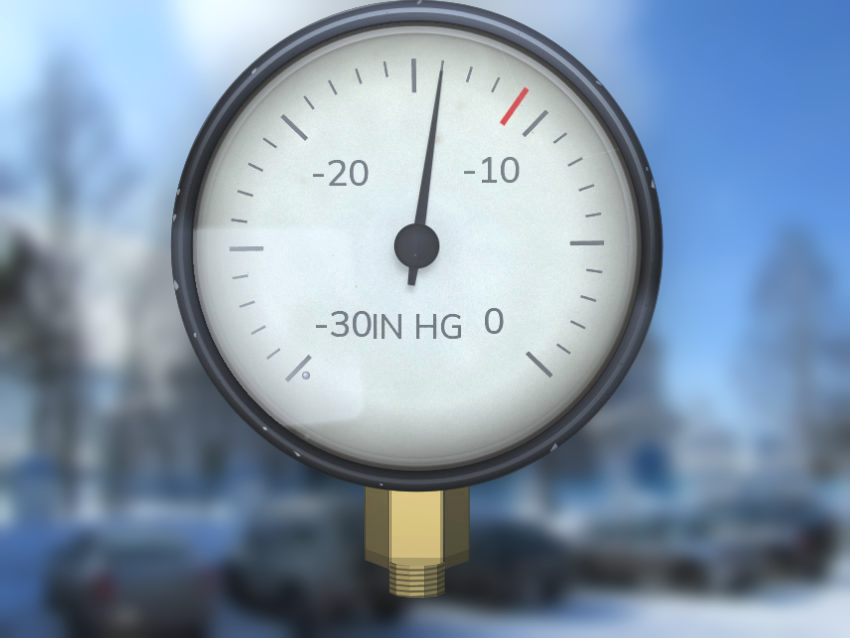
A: -14 inHg
